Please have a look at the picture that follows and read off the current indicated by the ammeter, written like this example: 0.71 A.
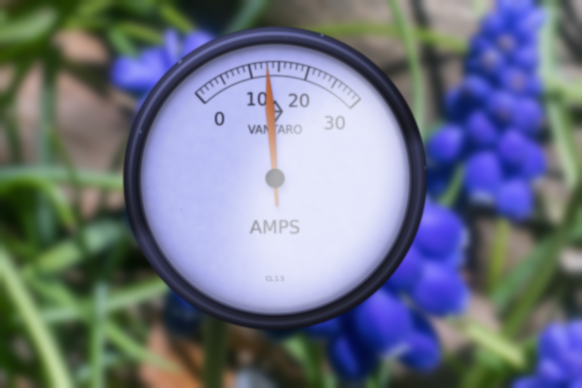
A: 13 A
